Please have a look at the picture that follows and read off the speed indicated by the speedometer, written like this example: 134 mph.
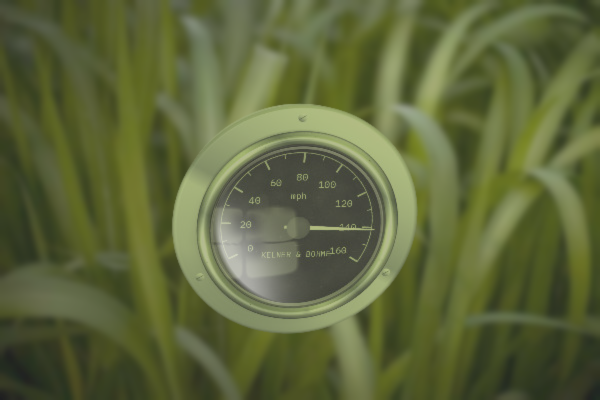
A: 140 mph
